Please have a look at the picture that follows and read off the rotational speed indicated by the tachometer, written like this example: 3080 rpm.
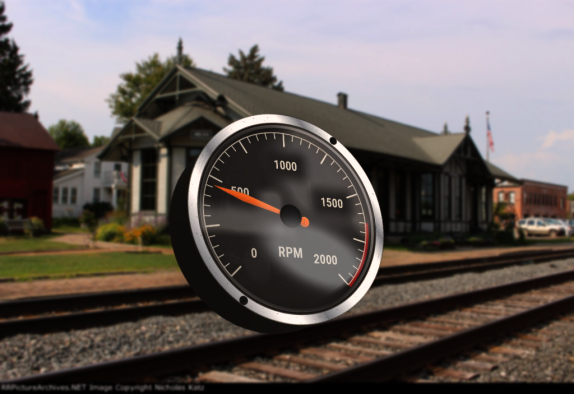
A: 450 rpm
